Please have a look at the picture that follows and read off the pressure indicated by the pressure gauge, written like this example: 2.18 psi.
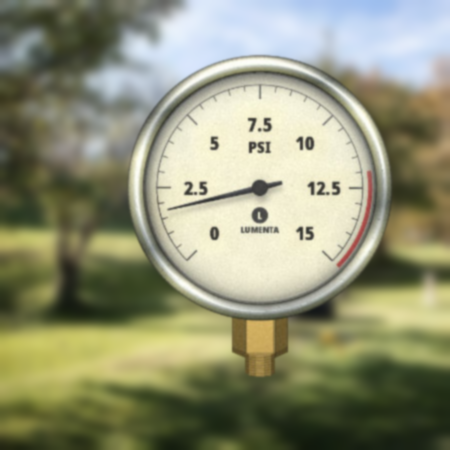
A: 1.75 psi
